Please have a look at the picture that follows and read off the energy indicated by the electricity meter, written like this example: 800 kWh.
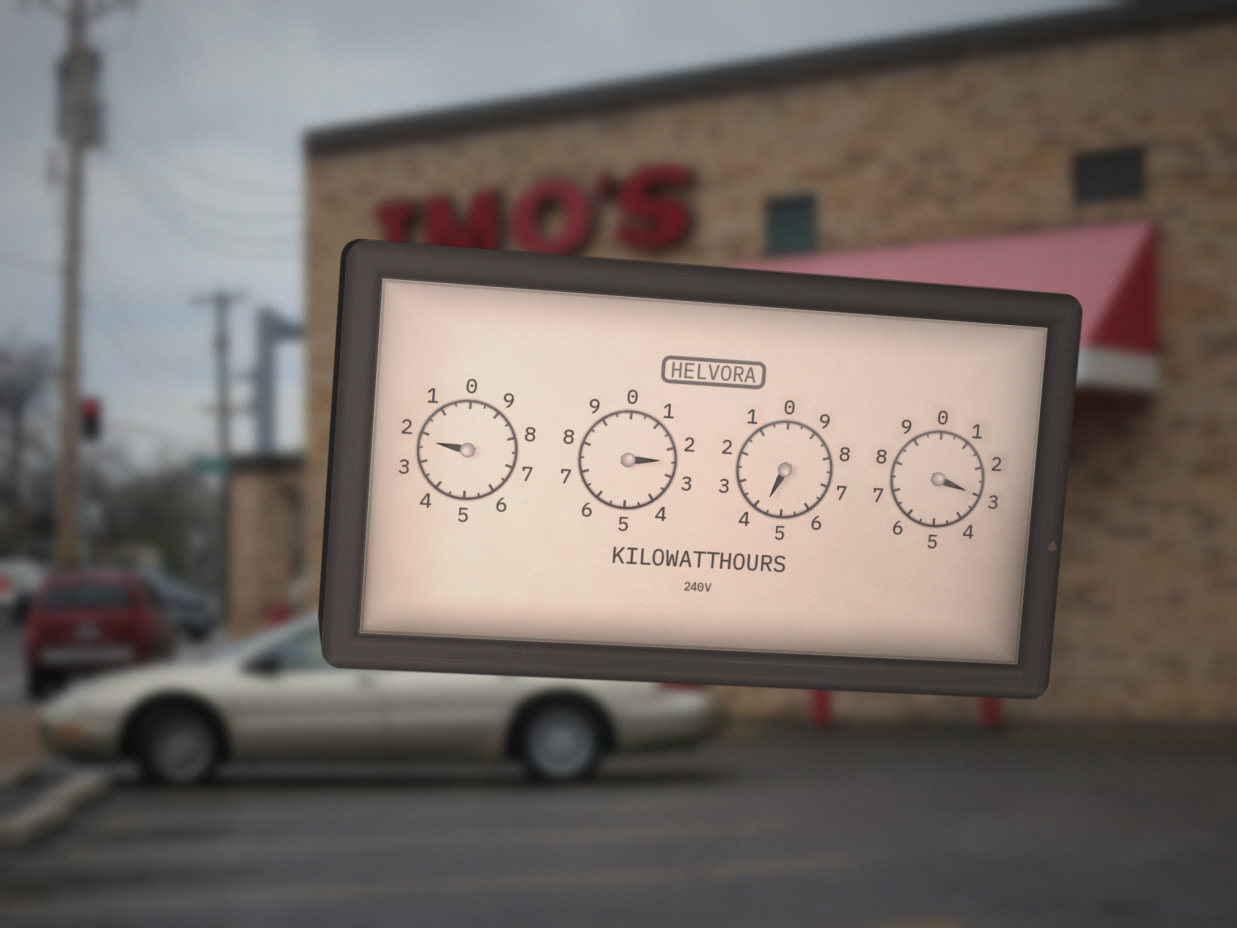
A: 2243 kWh
